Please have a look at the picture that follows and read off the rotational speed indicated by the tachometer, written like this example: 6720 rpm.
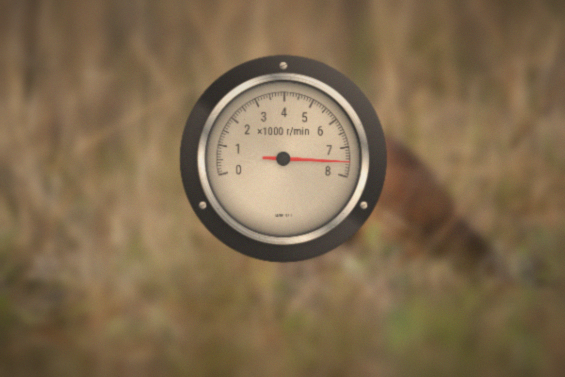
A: 7500 rpm
